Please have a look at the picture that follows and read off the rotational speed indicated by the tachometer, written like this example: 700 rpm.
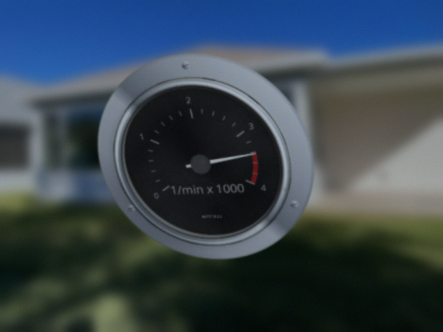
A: 3400 rpm
